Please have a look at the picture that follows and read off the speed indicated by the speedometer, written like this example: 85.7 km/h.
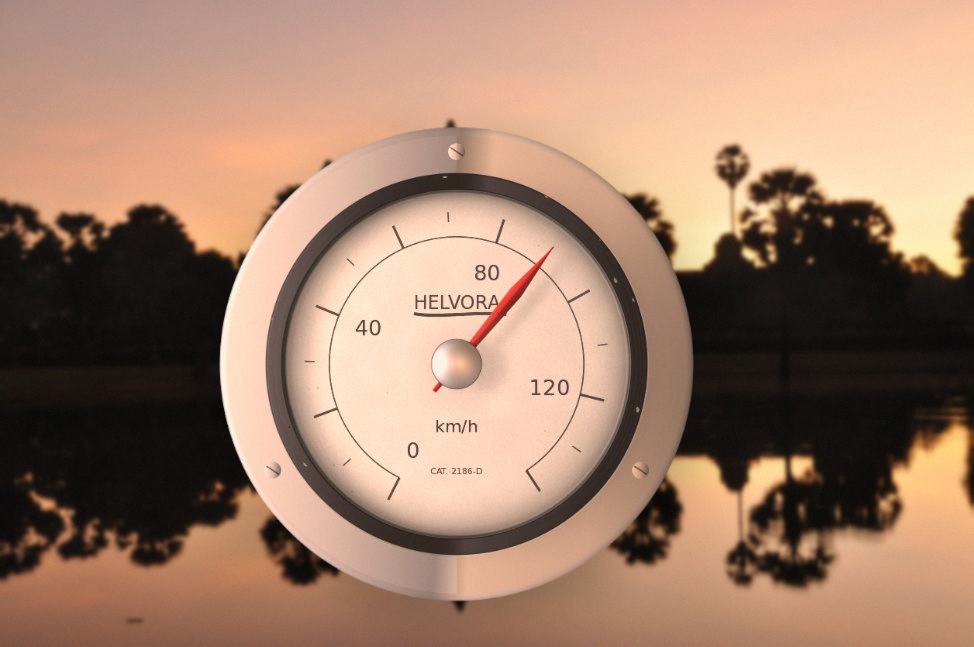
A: 90 km/h
